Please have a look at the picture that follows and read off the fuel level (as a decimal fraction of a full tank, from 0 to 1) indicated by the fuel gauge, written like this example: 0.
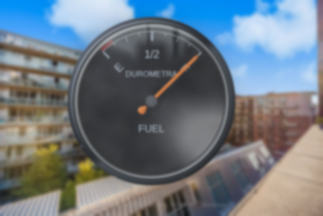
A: 1
